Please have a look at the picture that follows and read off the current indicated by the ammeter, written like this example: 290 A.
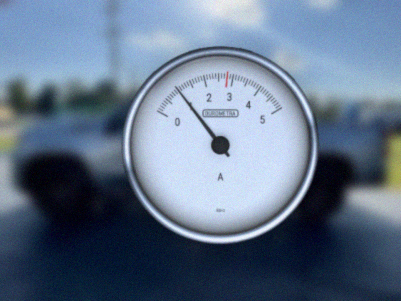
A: 1 A
